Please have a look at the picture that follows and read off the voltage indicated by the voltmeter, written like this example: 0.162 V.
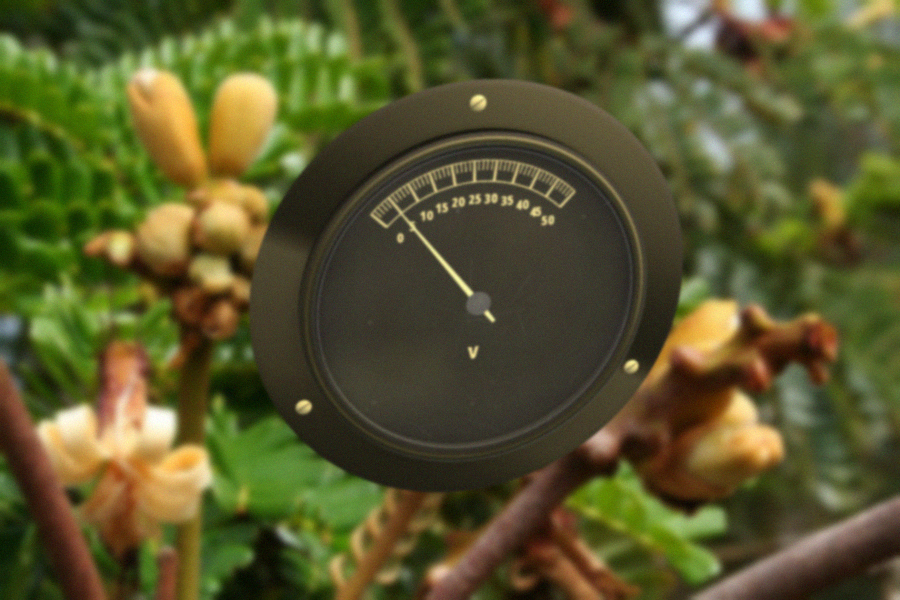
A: 5 V
